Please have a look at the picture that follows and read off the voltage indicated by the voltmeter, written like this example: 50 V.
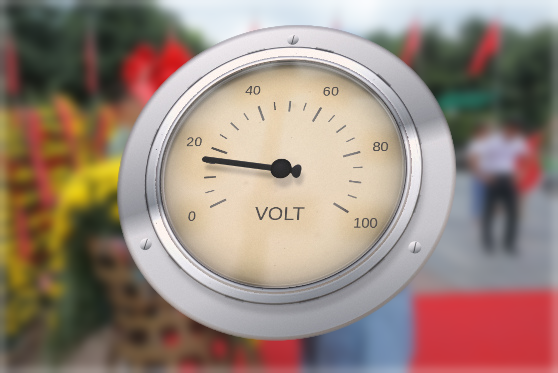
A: 15 V
